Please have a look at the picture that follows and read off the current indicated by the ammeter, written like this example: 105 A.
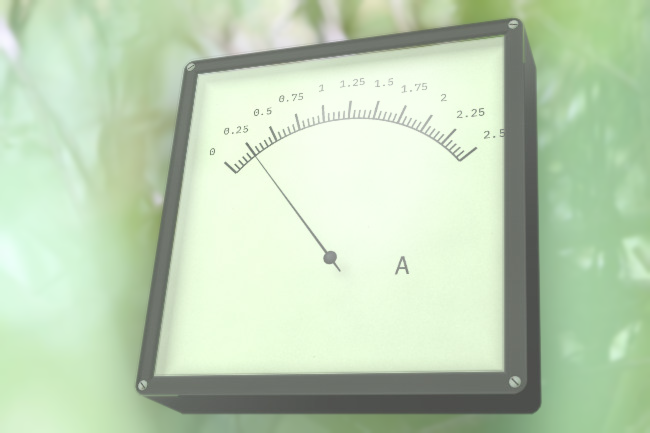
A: 0.25 A
